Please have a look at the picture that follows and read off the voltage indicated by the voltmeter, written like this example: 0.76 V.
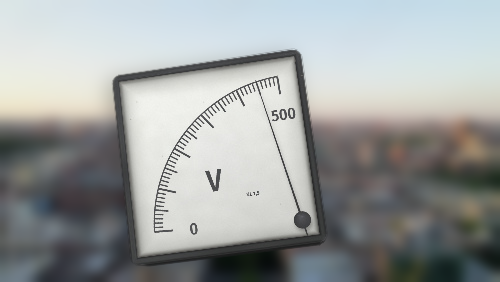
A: 450 V
